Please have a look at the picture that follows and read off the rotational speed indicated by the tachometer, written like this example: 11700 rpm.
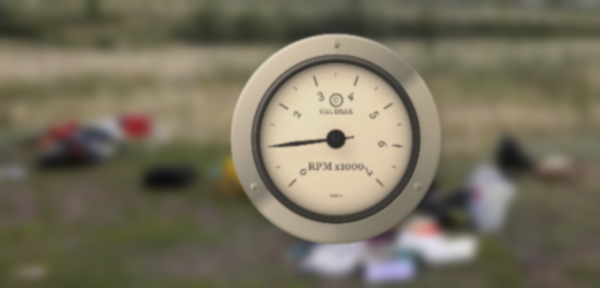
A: 1000 rpm
